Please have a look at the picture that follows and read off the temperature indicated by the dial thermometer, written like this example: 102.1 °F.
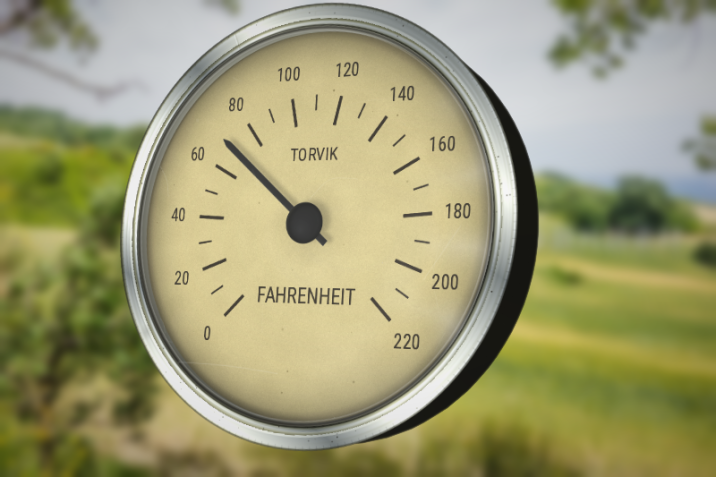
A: 70 °F
